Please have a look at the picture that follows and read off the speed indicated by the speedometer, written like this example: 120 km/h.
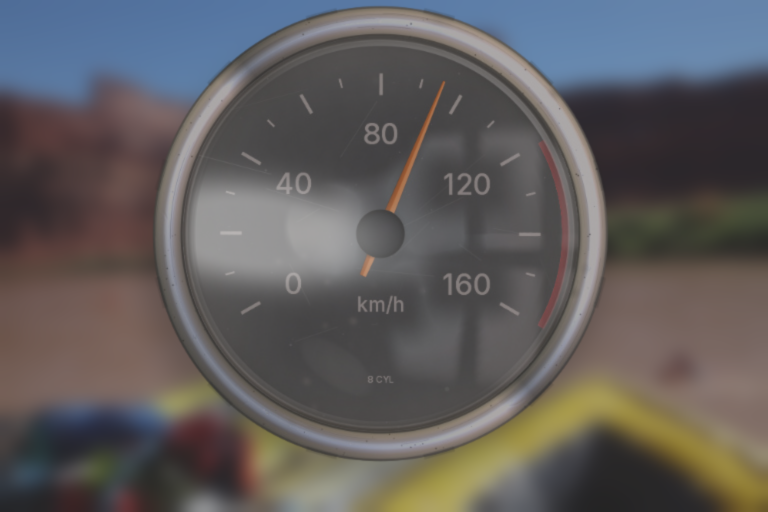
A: 95 km/h
